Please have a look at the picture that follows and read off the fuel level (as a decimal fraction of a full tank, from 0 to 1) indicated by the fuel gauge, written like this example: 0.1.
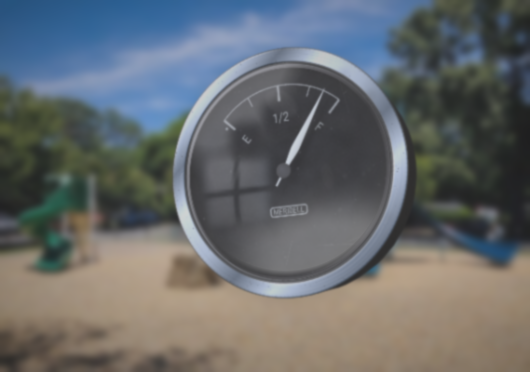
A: 0.875
